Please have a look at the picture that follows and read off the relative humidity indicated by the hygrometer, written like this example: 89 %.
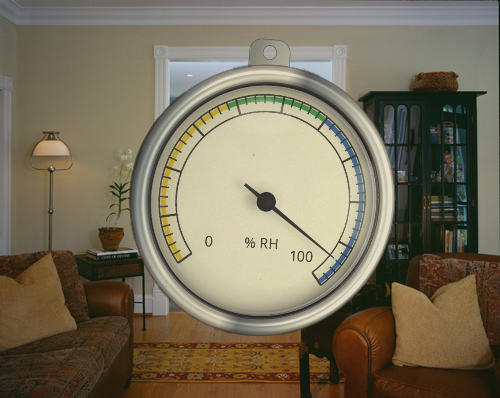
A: 94 %
